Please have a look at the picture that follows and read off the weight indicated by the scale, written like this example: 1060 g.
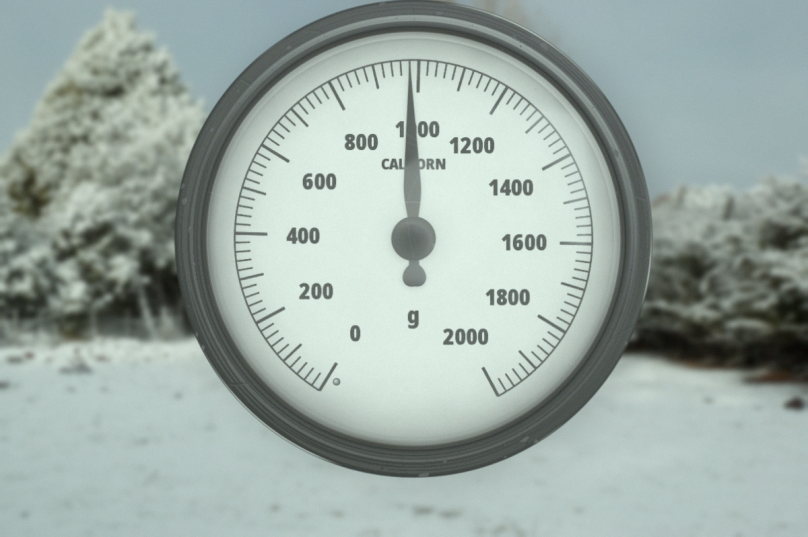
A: 980 g
